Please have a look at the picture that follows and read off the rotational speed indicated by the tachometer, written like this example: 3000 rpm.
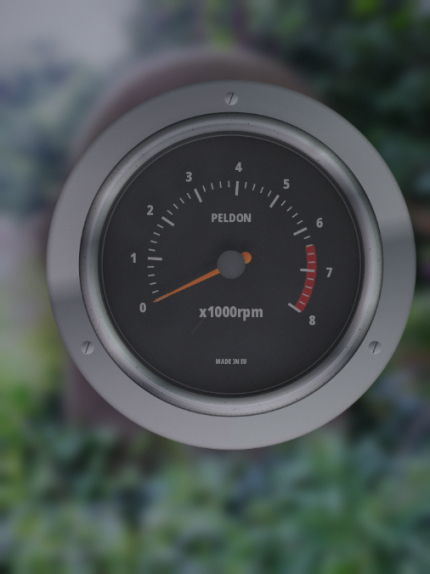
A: 0 rpm
